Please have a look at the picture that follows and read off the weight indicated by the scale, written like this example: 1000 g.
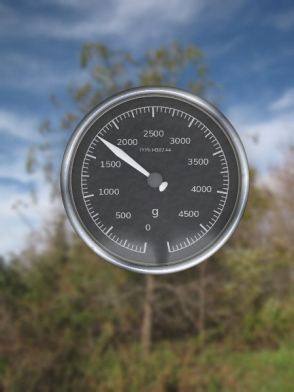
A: 1750 g
